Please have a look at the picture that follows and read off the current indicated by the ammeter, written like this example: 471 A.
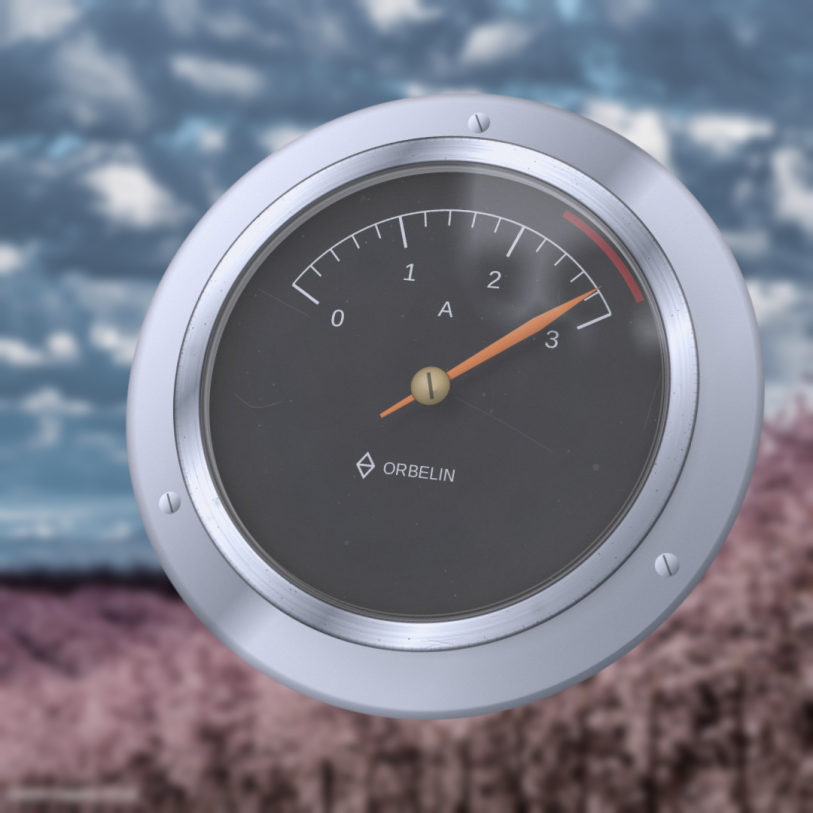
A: 2.8 A
